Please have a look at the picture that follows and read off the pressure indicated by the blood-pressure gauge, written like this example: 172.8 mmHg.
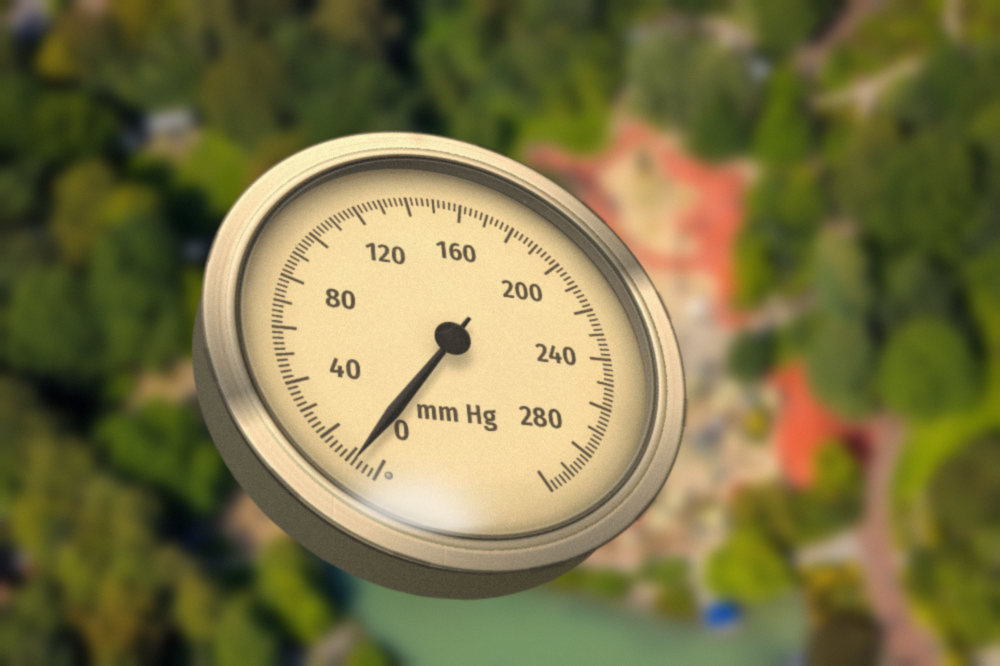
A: 8 mmHg
